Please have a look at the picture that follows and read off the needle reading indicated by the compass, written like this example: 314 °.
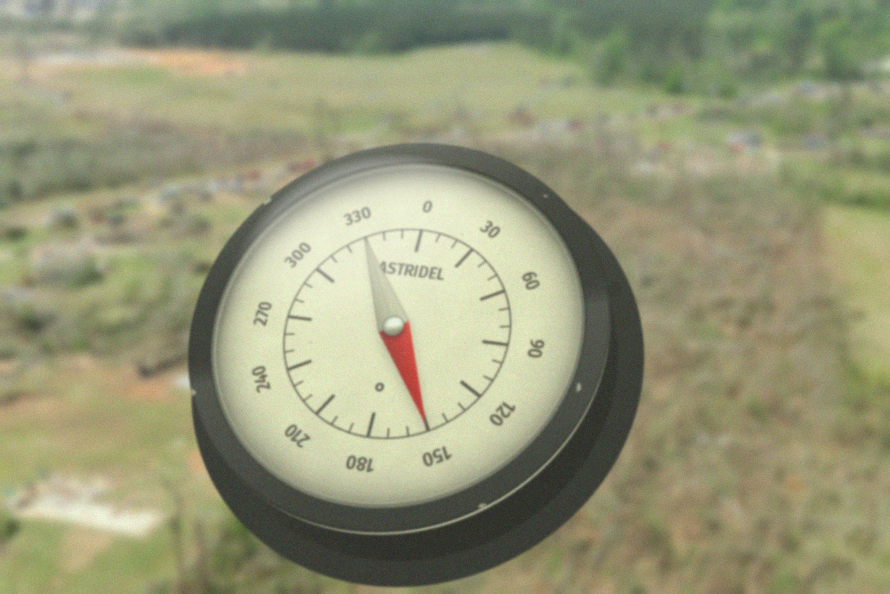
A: 150 °
